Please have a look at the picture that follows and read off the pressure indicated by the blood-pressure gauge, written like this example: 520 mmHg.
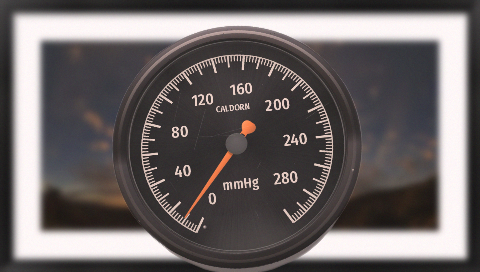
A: 10 mmHg
